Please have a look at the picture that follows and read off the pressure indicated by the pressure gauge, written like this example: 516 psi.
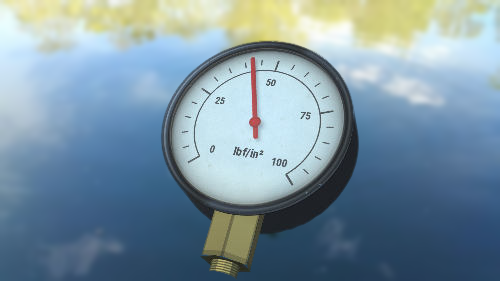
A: 42.5 psi
